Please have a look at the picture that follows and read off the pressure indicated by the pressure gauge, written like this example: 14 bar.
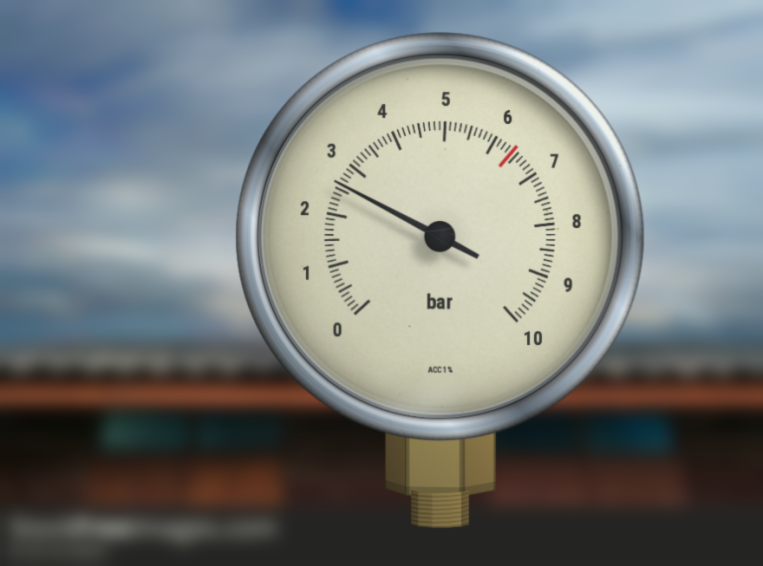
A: 2.6 bar
